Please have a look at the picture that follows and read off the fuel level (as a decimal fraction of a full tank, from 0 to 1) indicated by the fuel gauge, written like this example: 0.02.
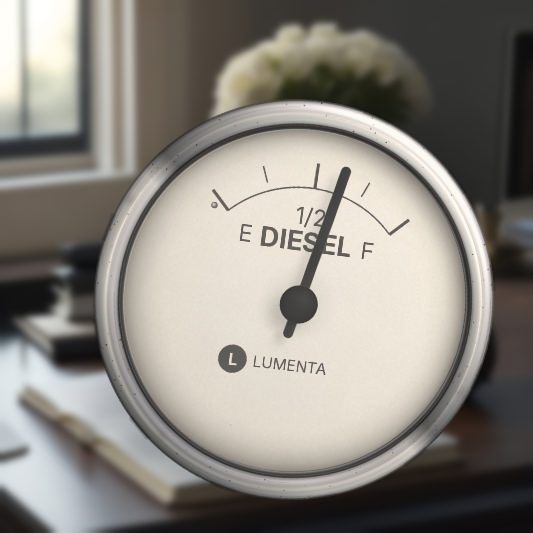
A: 0.625
